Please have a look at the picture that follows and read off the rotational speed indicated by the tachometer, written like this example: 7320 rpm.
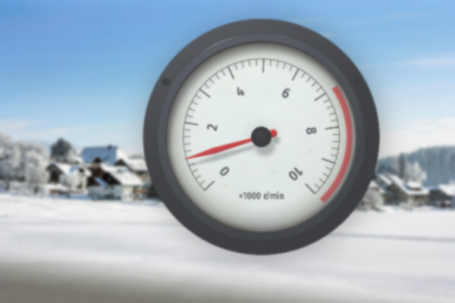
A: 1000 rpm
